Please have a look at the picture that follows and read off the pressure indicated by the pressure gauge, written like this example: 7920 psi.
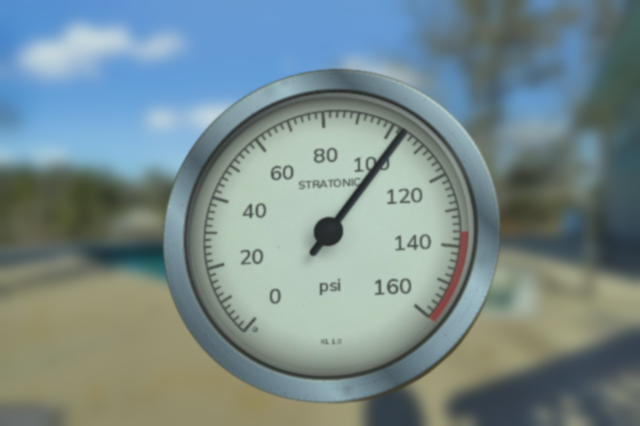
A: 104 psi
